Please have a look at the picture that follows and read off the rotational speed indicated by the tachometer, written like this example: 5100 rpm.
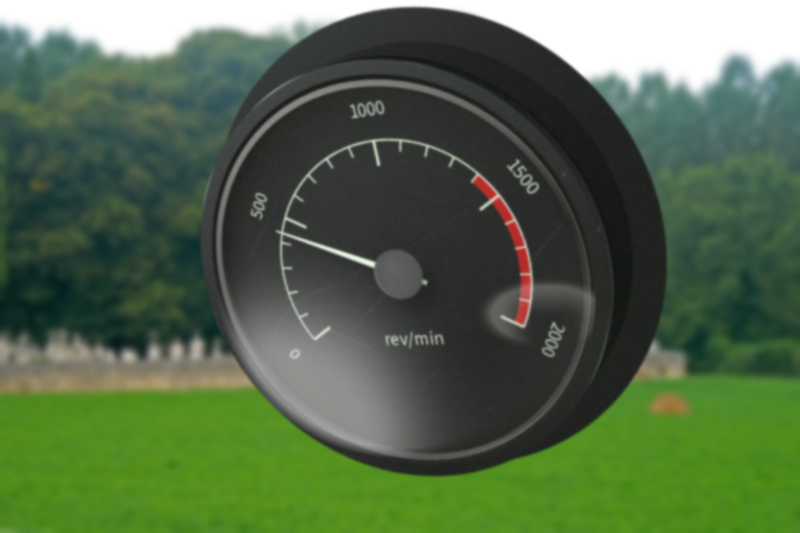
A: 450 rpm
